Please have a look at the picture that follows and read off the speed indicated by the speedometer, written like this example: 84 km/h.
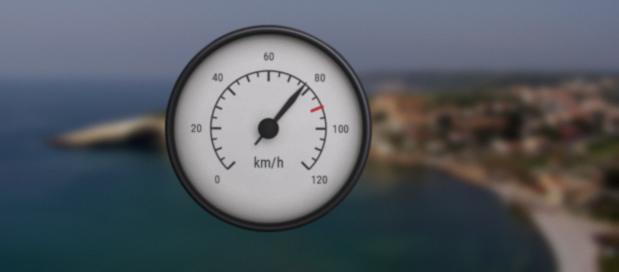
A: 77.5 km/h
